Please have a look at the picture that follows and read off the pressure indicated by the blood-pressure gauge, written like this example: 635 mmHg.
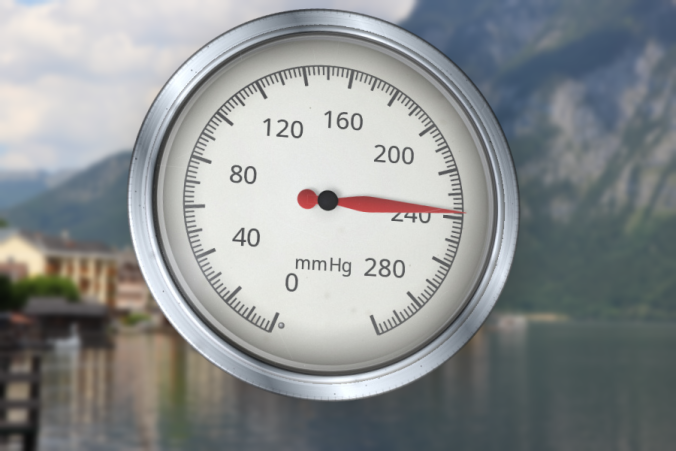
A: 238 mmHg
